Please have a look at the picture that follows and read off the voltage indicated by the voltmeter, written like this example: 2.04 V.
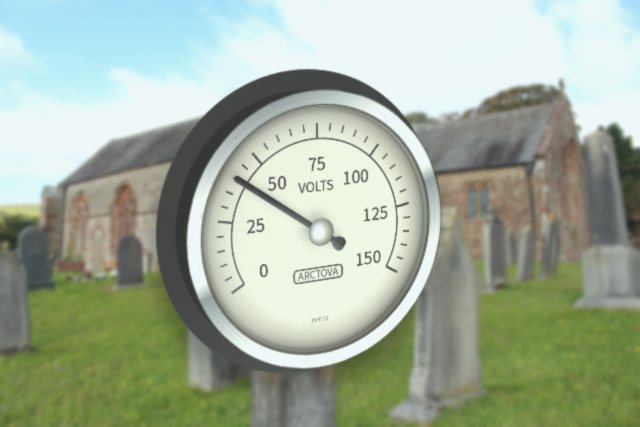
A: 40 V
